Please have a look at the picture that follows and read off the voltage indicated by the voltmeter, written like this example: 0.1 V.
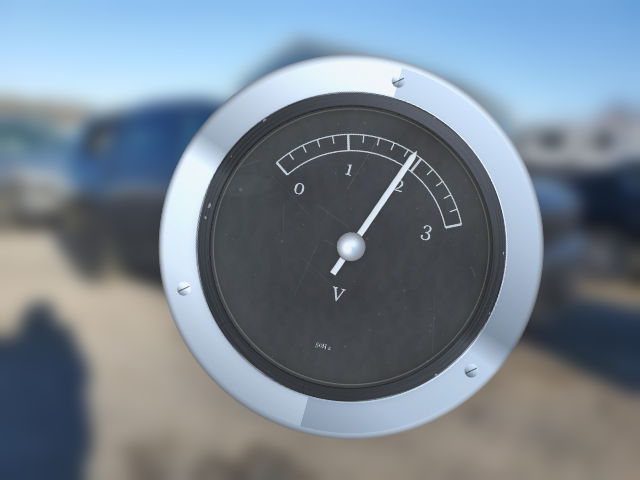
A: 1.9 V
